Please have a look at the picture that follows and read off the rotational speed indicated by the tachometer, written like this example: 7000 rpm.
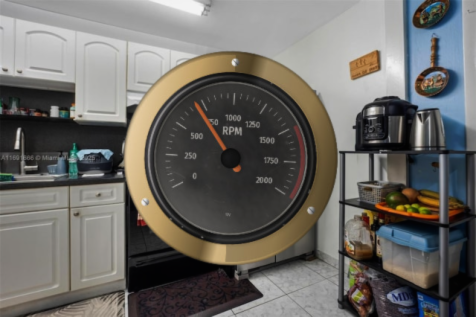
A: 700 rpm
